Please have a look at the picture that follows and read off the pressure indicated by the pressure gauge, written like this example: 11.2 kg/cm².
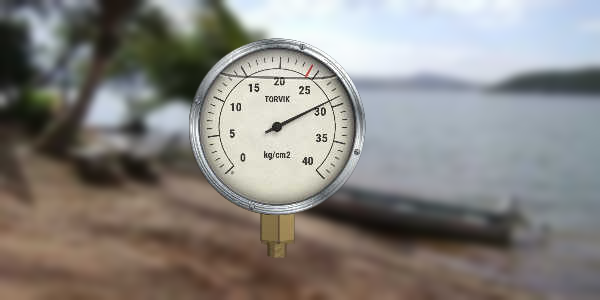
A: 29 kg/cm²
